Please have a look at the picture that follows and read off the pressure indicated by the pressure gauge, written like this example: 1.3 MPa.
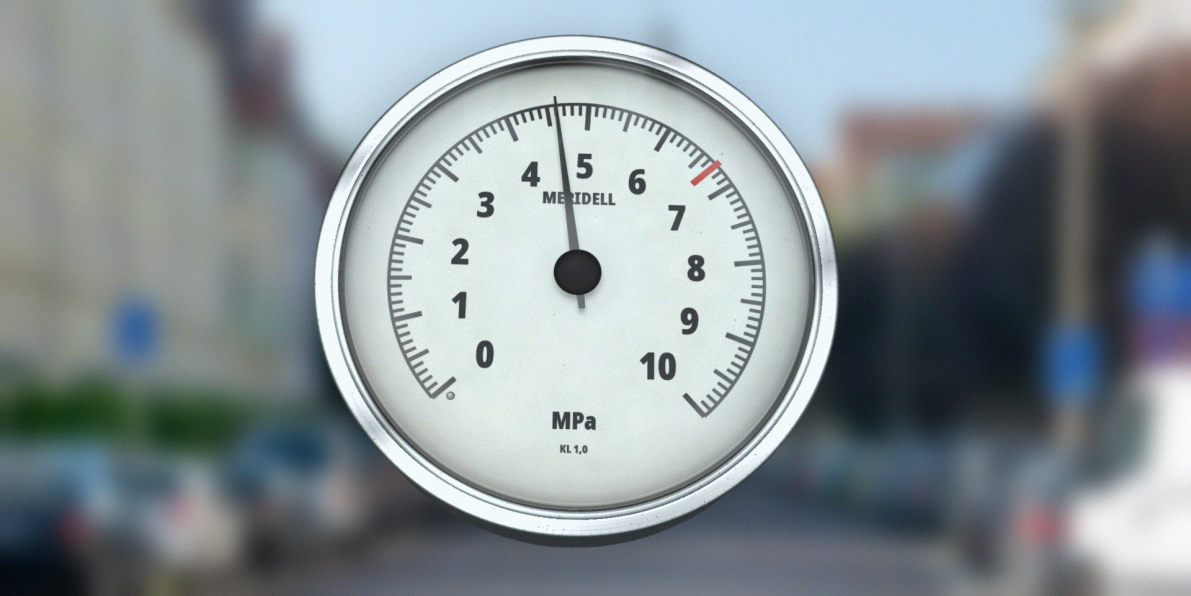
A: 4.6 MPa
